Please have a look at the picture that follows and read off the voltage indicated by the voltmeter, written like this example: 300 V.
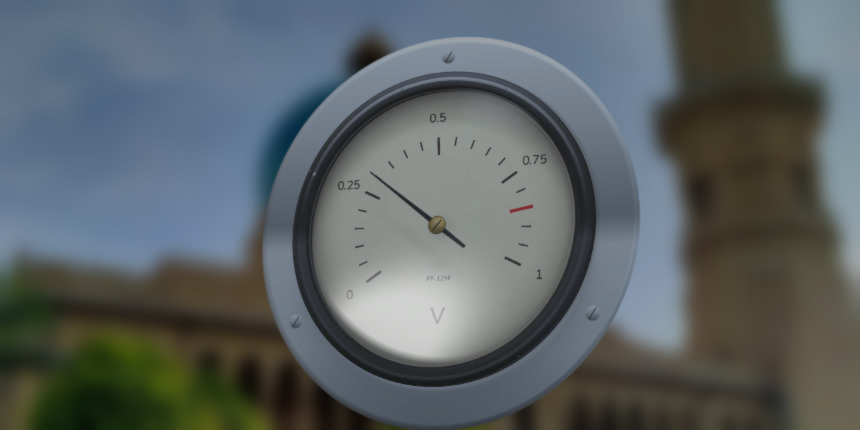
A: 0.3 V
